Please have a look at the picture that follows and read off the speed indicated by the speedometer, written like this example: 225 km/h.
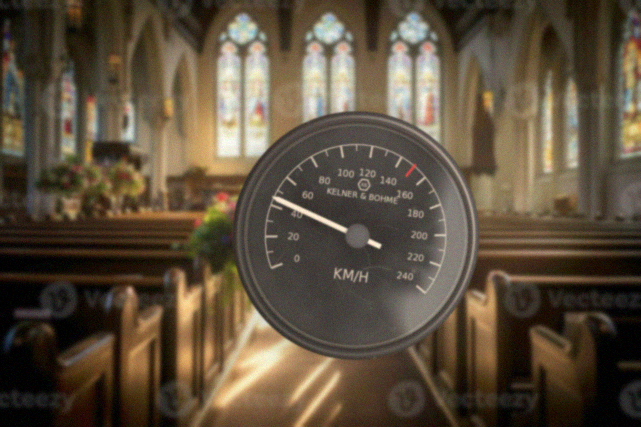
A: 45 km/h
